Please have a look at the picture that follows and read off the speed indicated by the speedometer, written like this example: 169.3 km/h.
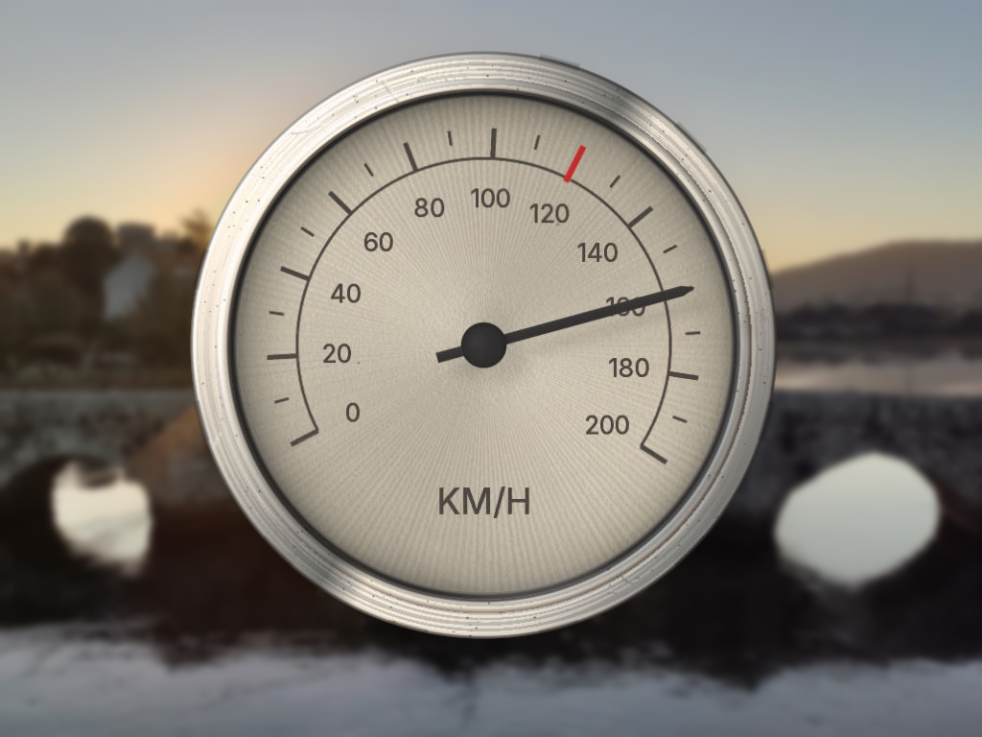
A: 160 km/h
